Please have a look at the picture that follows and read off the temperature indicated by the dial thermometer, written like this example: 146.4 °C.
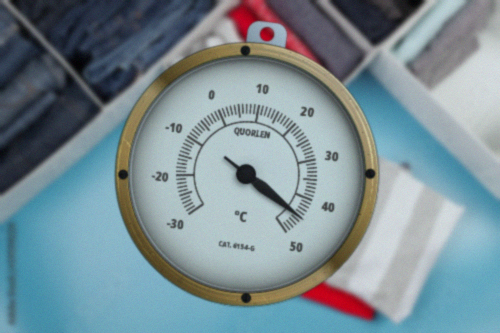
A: 45 °C
